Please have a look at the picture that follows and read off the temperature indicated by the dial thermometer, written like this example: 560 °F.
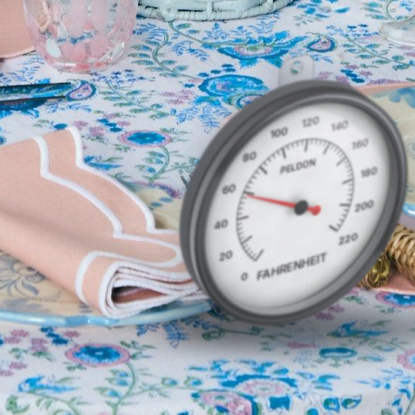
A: 60 °F
